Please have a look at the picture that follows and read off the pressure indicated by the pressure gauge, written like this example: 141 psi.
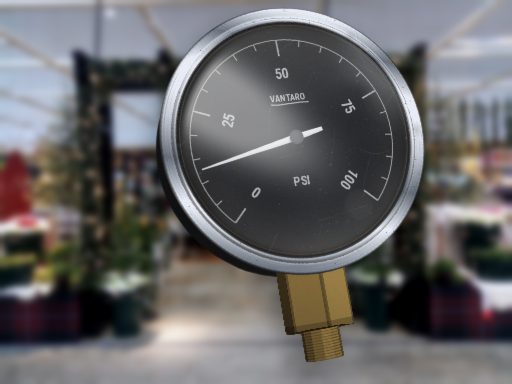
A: 12.5 psi
